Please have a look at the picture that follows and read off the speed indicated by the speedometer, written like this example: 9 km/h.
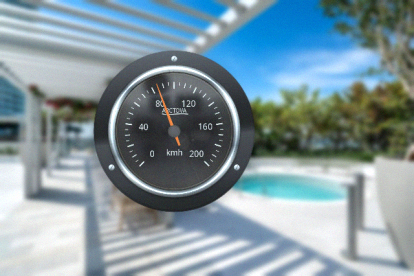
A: 85 km/h
